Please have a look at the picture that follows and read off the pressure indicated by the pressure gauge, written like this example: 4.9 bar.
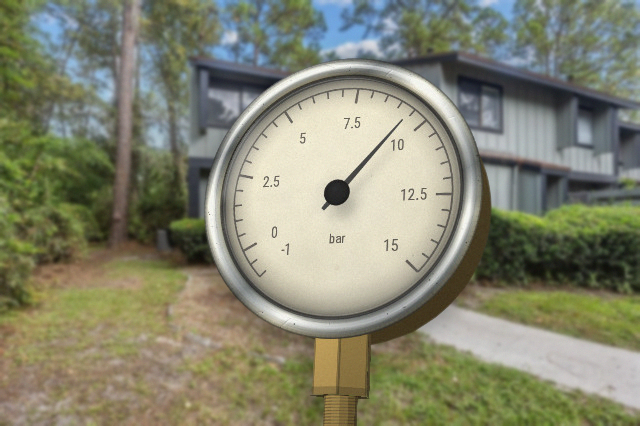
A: 9.5 bar
